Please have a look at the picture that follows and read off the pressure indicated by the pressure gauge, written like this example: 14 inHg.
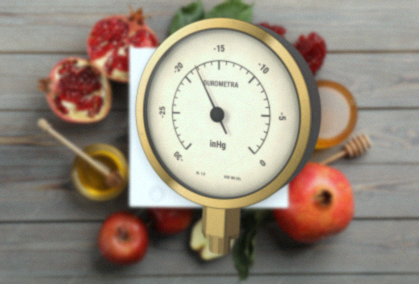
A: -18 inHg
